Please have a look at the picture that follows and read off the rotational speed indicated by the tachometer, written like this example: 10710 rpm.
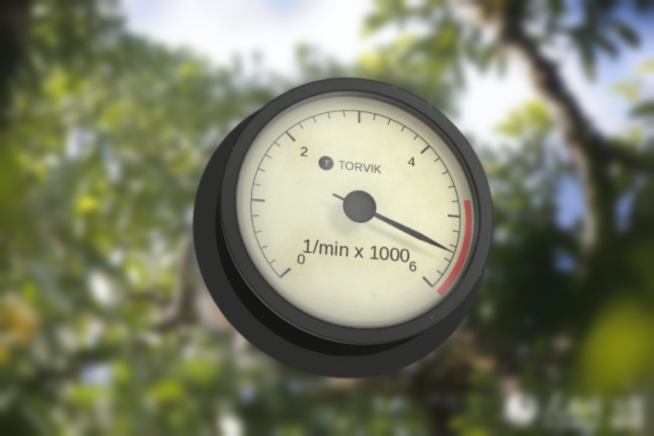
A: 5500 rpm
